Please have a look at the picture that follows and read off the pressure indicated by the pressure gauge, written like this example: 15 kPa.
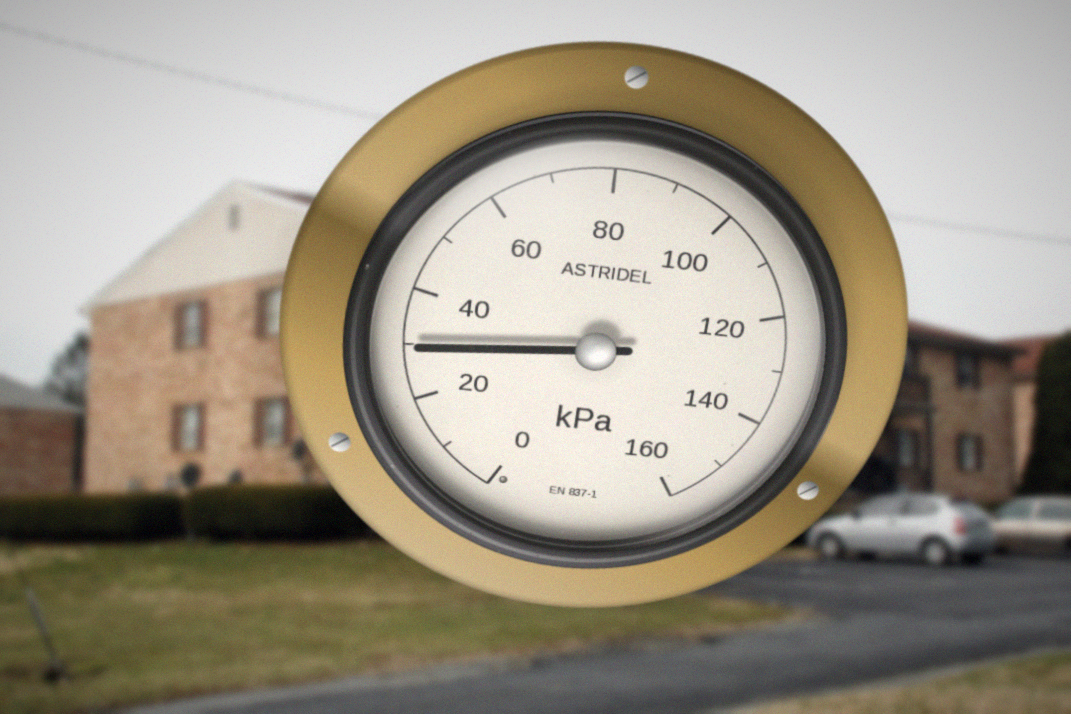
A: 30 kPa
